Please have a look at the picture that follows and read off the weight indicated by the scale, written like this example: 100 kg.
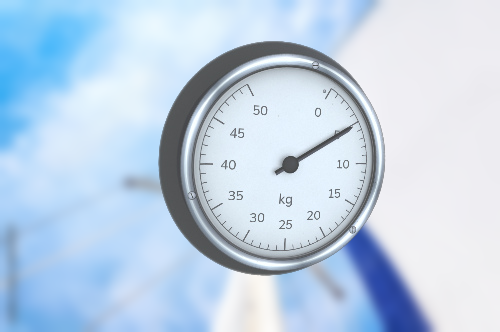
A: 5 kg
